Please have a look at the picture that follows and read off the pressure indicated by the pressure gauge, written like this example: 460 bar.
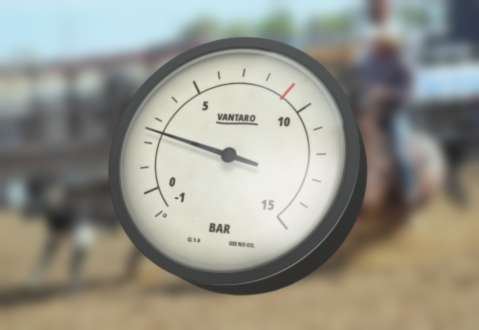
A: 2.5 bar
